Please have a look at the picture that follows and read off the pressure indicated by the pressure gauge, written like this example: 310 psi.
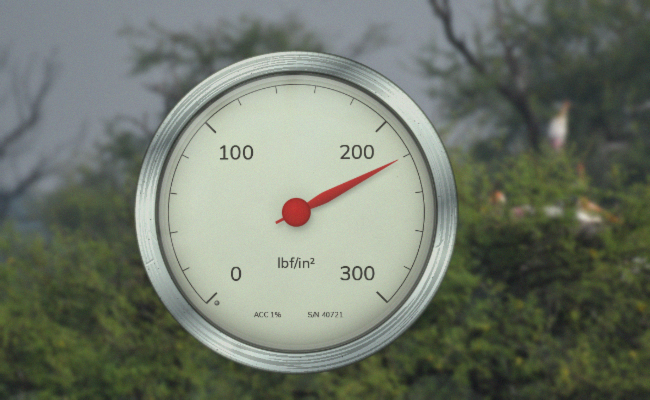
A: 220 psi
